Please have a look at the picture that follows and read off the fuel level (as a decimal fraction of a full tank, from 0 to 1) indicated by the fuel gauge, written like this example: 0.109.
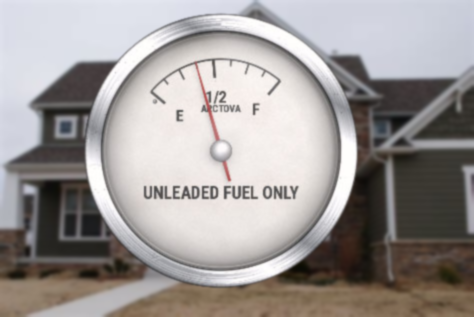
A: 0.375
